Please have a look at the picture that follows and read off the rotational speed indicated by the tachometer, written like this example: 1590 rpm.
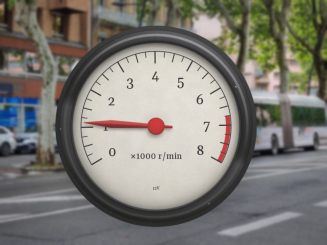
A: 1125 rpm
